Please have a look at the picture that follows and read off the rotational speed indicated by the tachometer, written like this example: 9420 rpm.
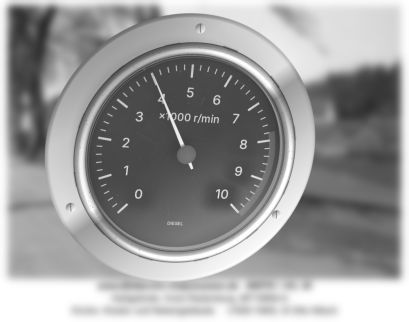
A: 4000 rpm
